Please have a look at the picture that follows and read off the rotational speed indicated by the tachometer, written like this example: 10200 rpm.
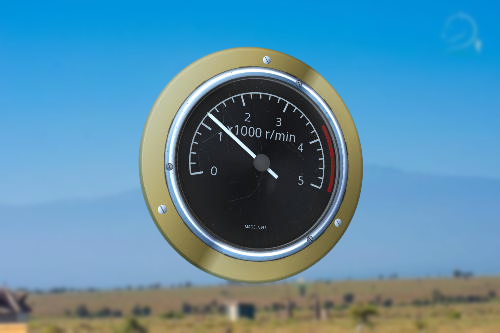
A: 1200 rpm
